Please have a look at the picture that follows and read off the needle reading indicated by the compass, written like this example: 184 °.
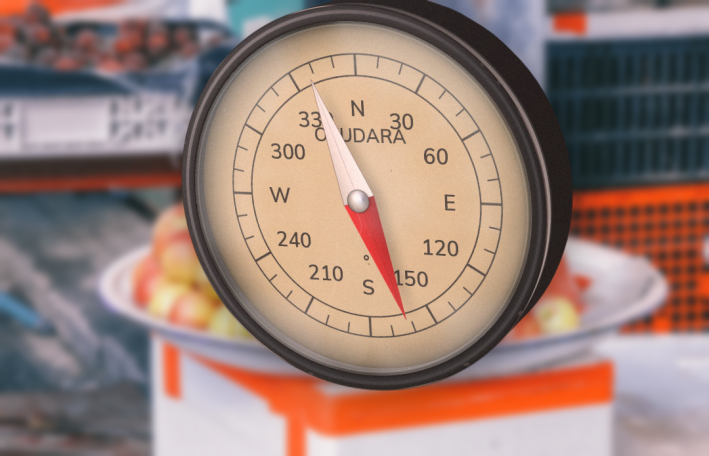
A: 160 °
